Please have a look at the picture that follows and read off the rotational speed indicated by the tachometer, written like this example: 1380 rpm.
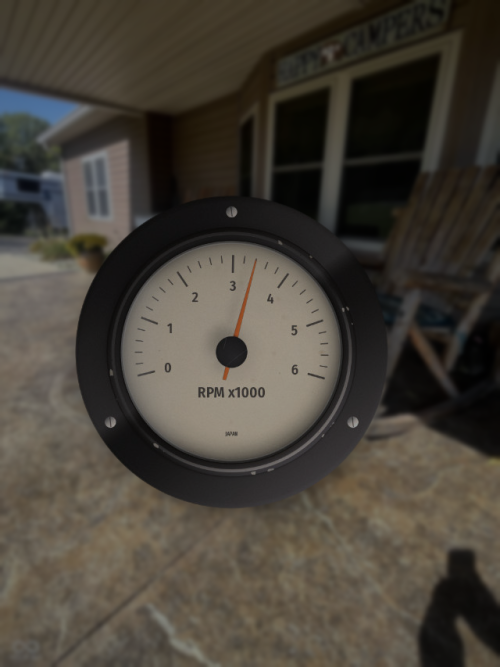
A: 3400 rpm
